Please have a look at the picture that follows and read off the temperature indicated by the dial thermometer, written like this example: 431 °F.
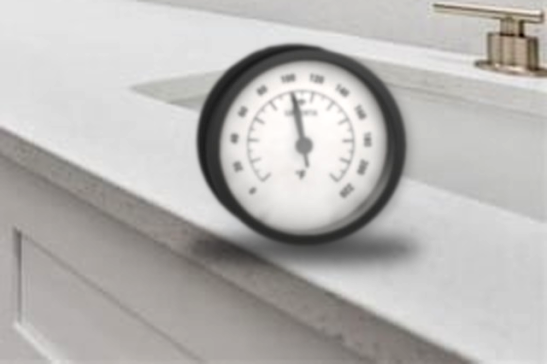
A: 100 °F
